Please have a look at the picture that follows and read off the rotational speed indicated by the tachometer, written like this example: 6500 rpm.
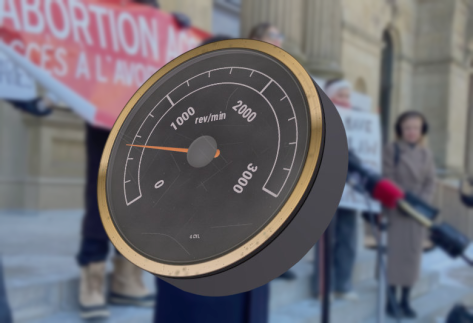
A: 500 rpm
